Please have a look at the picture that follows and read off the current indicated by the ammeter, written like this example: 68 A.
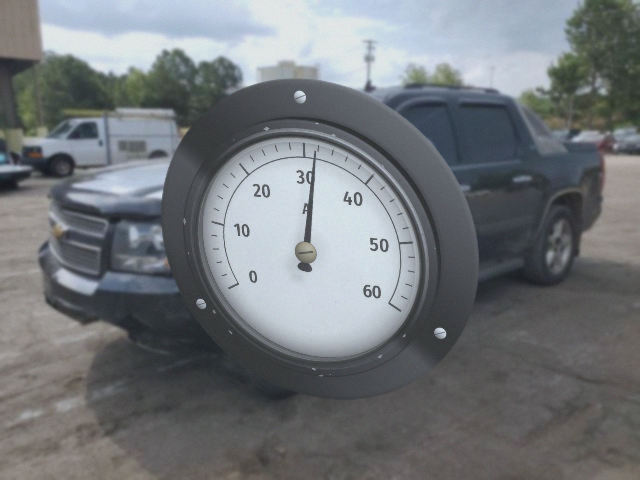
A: 32 A
